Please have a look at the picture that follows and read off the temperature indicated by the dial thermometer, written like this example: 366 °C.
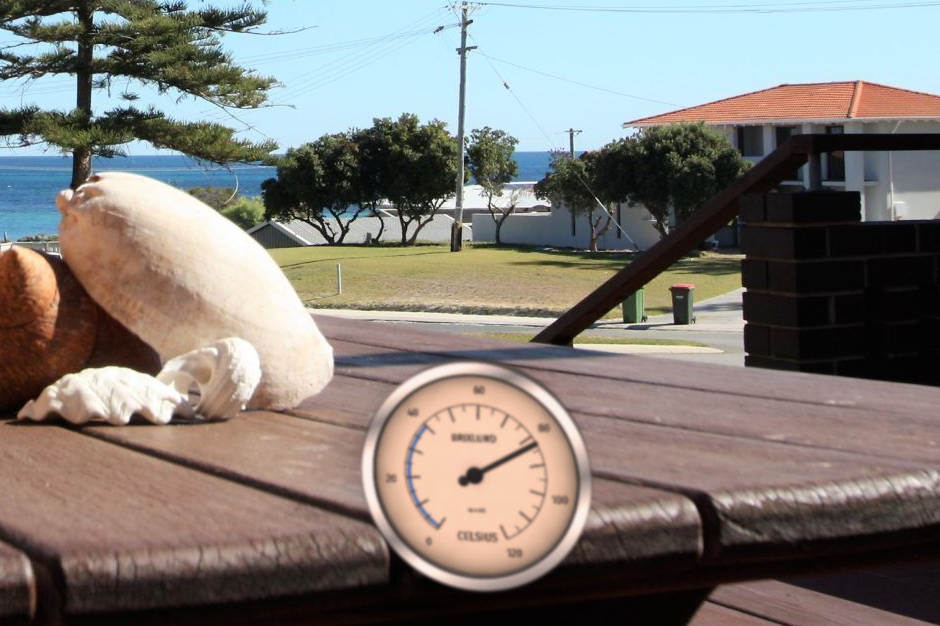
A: 82.5 °C
